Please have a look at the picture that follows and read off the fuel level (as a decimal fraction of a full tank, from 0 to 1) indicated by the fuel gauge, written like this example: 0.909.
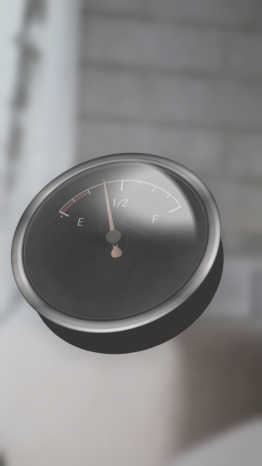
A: 0.375
